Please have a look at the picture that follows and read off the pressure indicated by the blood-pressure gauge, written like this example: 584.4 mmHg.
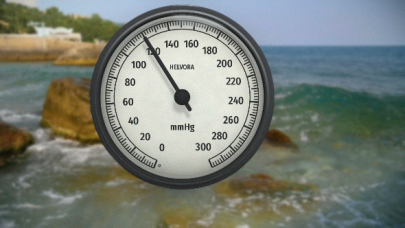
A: 120 mmHg
